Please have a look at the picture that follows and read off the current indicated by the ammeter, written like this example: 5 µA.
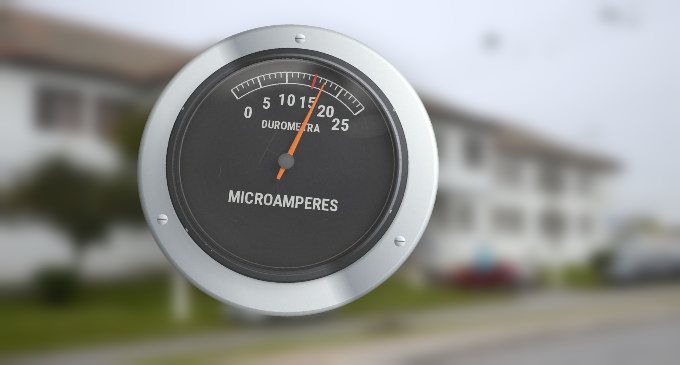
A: 17 µA
